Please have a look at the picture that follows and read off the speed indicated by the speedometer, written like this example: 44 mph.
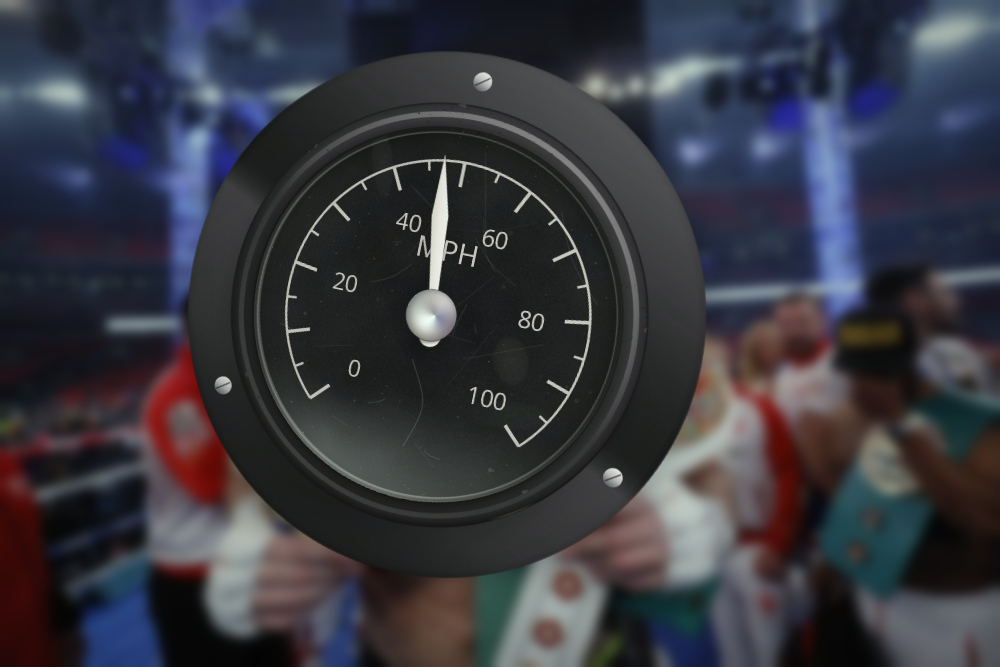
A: 47.5 mph
